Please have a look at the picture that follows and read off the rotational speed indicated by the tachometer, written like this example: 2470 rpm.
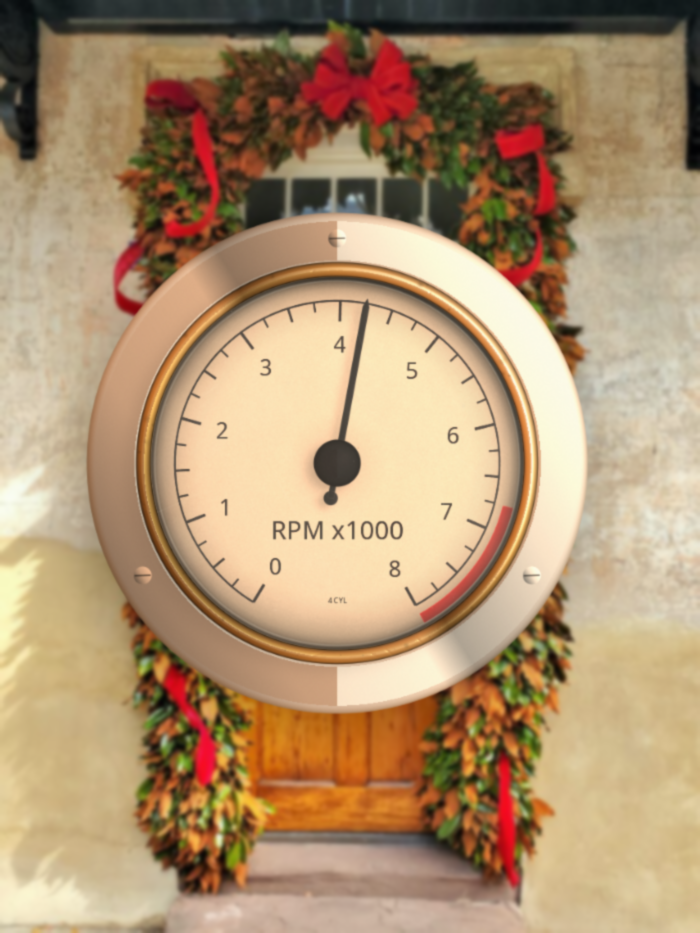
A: 4250 rpm
